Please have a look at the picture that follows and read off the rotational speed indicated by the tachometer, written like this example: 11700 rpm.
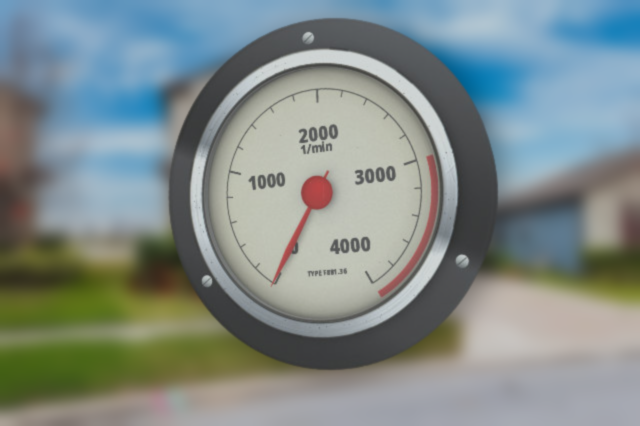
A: 0 rpm
